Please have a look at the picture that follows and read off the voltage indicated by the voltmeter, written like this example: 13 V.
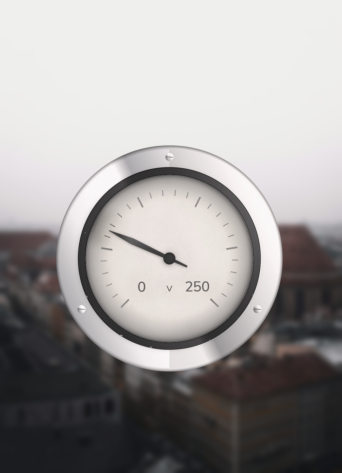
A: 65 V
